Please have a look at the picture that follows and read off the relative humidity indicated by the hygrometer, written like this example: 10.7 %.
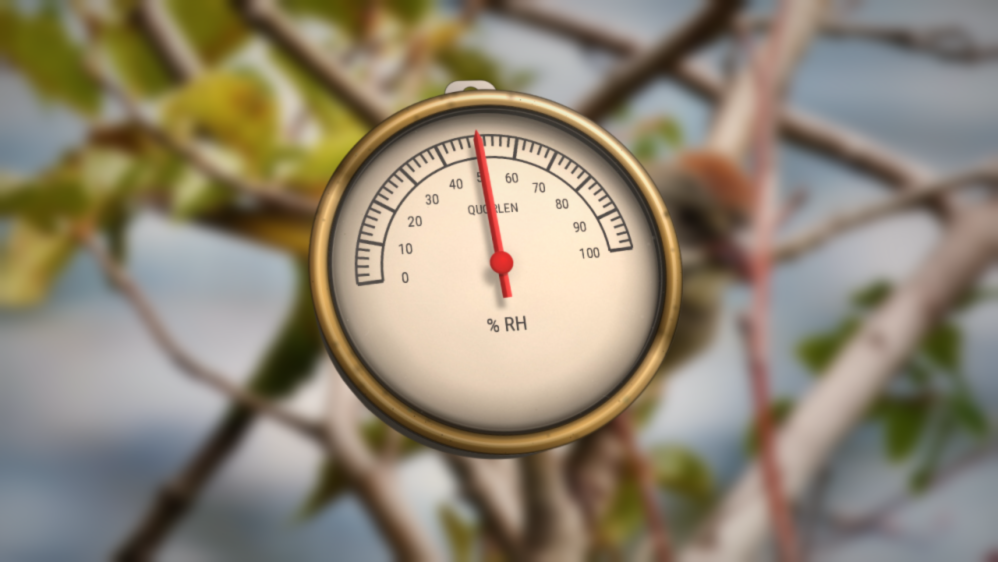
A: 50 %
